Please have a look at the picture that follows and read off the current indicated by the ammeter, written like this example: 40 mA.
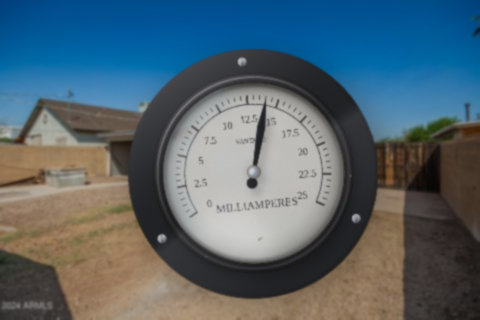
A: 14 mA
